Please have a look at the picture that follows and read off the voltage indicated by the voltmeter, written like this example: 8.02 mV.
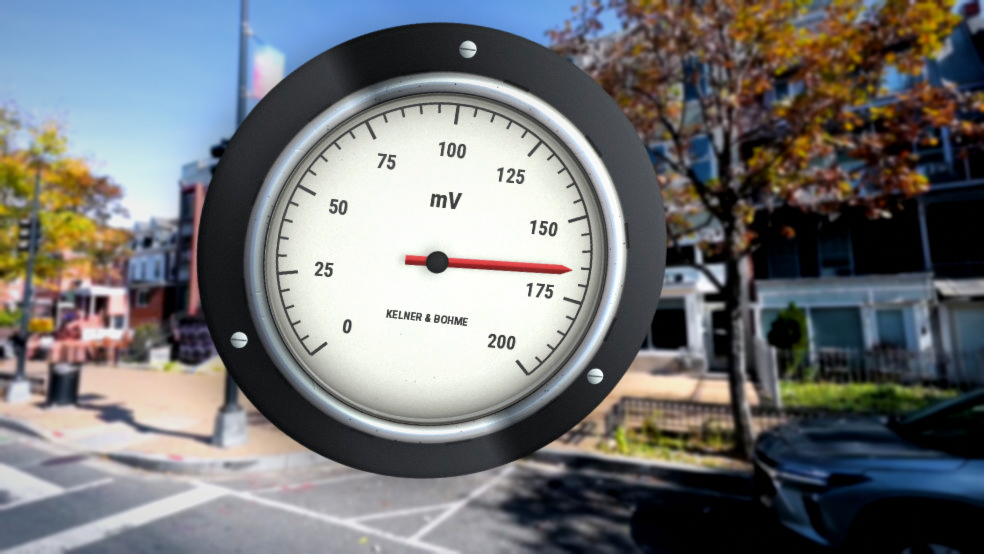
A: 165 mV
